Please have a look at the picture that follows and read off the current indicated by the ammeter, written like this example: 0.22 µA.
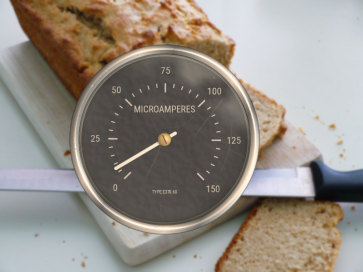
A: 7.5 µA
